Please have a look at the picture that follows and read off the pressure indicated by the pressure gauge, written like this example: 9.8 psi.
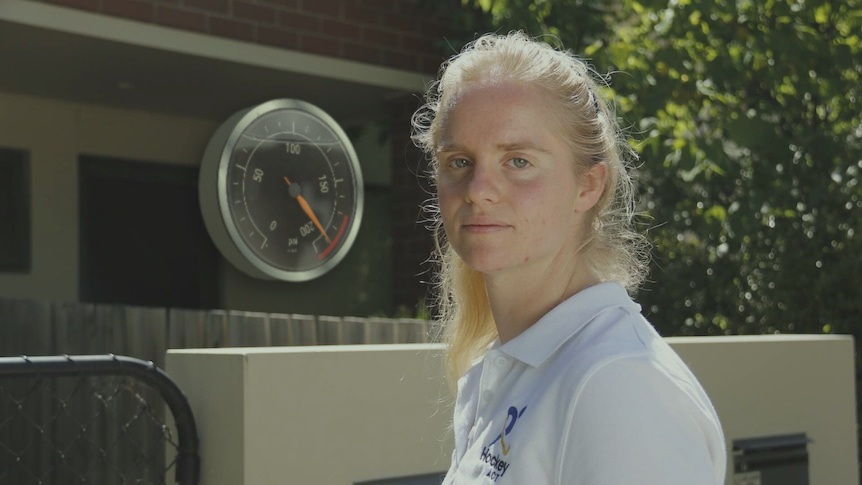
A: 190 psi
